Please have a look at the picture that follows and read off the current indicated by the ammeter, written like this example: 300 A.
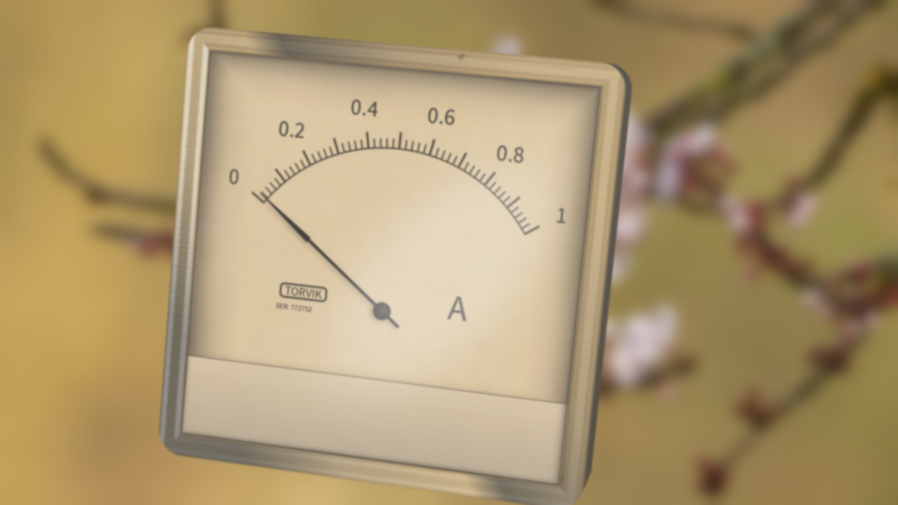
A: 0.02 A
